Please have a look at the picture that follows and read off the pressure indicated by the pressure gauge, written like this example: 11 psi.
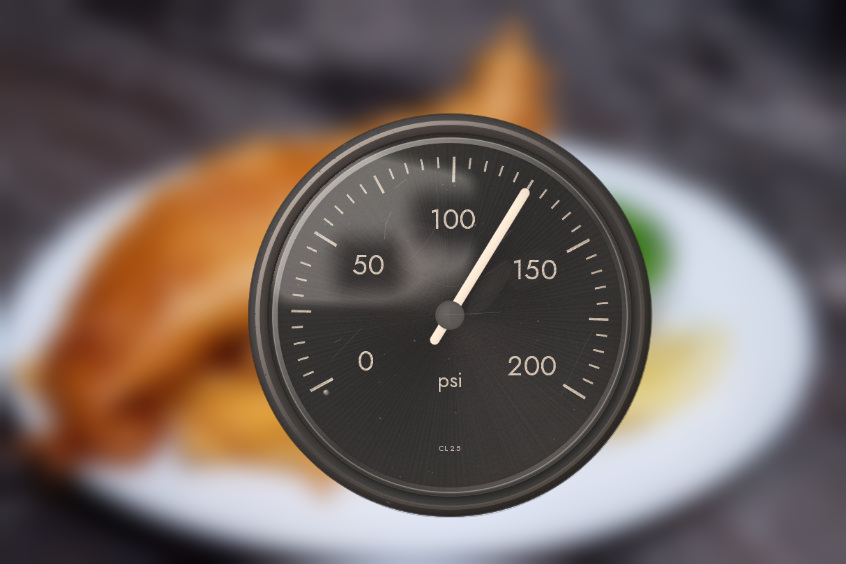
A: 125 psi
